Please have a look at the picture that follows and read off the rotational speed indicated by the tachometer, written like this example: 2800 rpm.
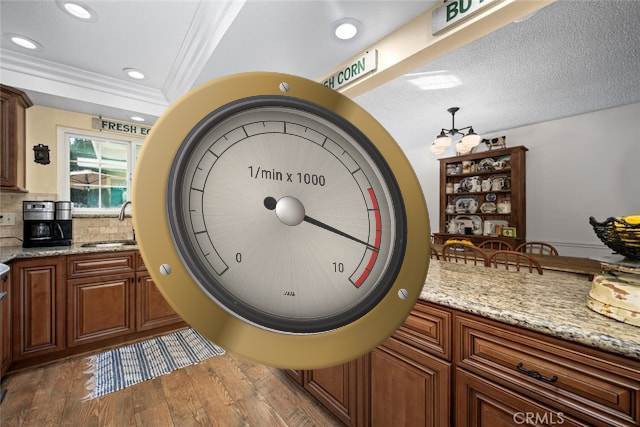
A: 9000 rpm
